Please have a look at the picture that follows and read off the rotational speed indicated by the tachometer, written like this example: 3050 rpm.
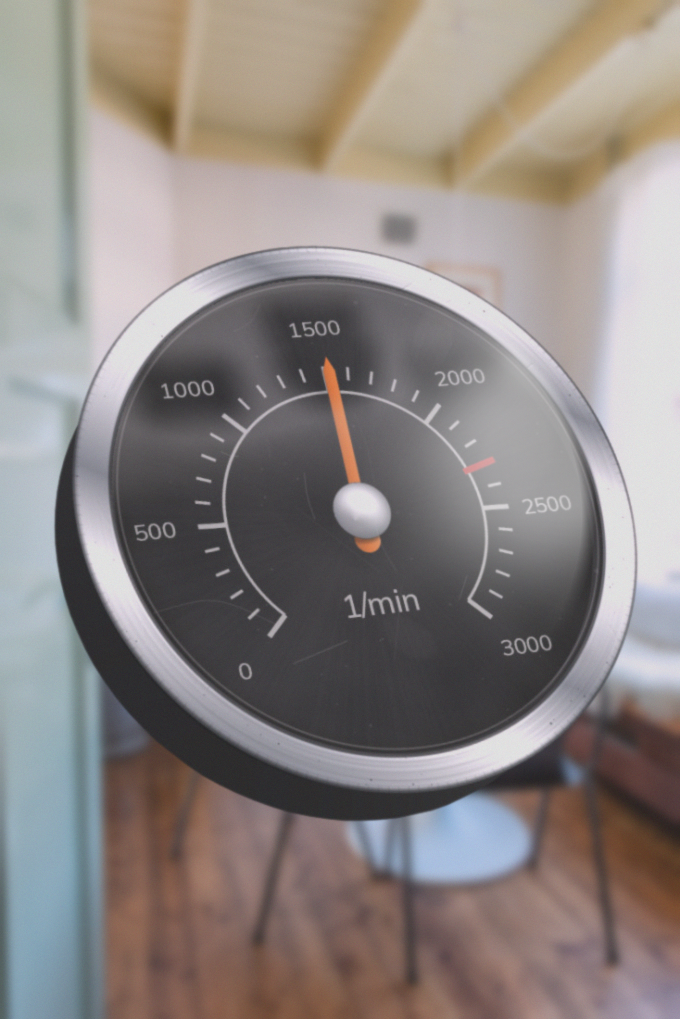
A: 1500 rpm
